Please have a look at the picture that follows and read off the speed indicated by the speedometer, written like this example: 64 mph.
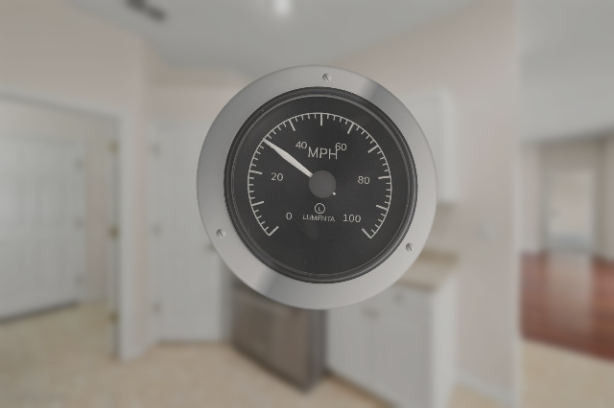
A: 30 mph
